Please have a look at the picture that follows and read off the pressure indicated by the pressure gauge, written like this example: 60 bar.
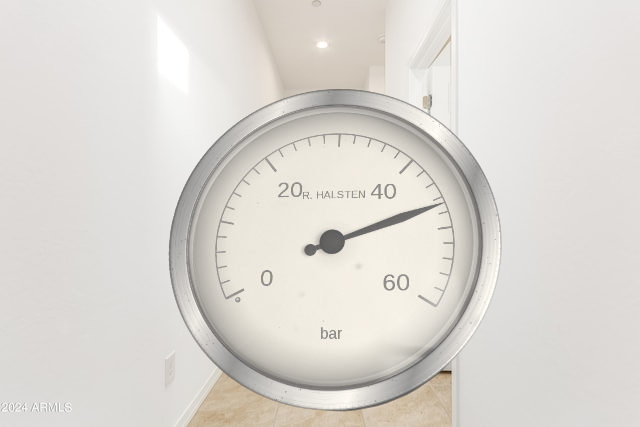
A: 47 bar
